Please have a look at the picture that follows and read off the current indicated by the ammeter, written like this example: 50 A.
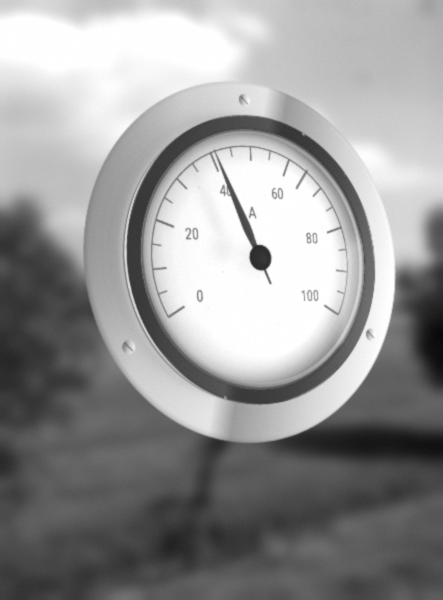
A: 40 A
